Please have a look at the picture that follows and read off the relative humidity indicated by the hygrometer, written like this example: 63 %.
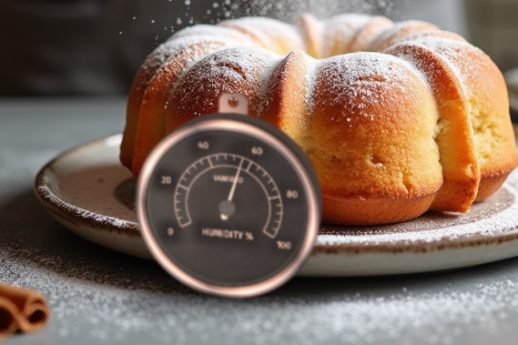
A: 56 %
